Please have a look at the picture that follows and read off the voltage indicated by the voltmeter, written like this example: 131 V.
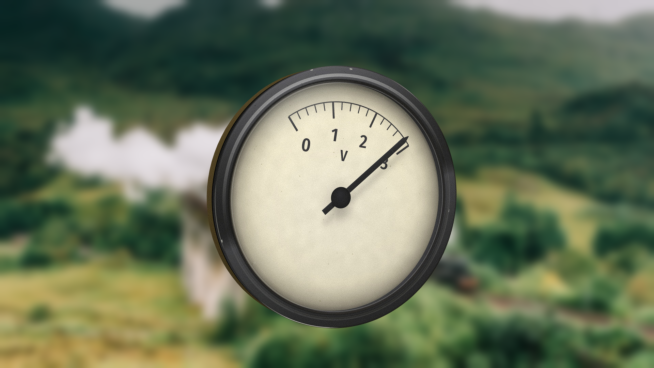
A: 2.8 V
